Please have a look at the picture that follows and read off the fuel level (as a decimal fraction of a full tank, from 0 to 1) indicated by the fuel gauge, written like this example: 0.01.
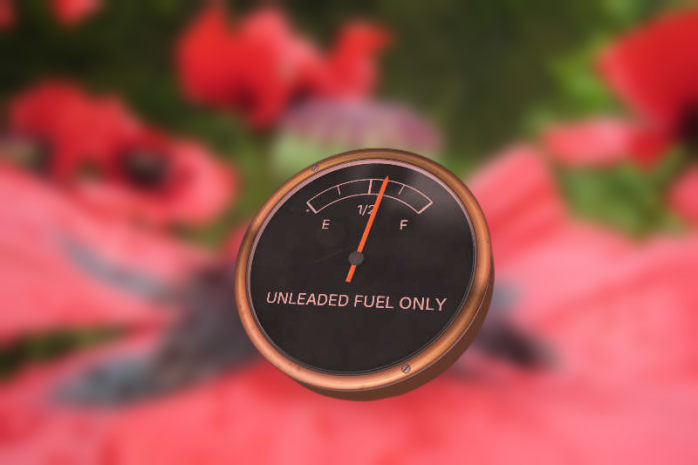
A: 0.625
